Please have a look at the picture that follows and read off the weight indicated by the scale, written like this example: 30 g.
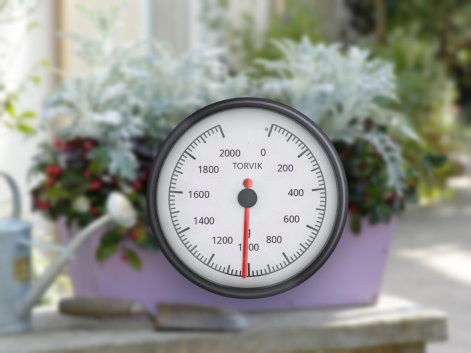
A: 1020 g
